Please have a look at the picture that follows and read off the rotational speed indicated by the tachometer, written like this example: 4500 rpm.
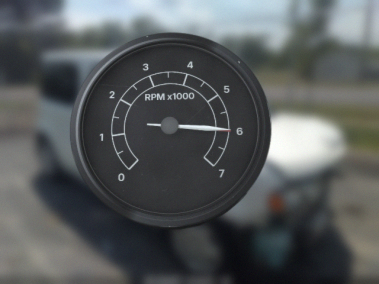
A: 6000 rpm
